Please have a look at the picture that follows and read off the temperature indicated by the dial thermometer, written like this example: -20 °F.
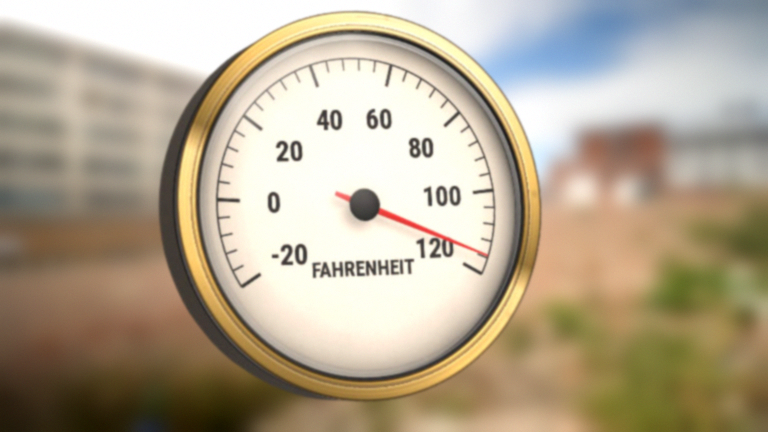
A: 116 °F
